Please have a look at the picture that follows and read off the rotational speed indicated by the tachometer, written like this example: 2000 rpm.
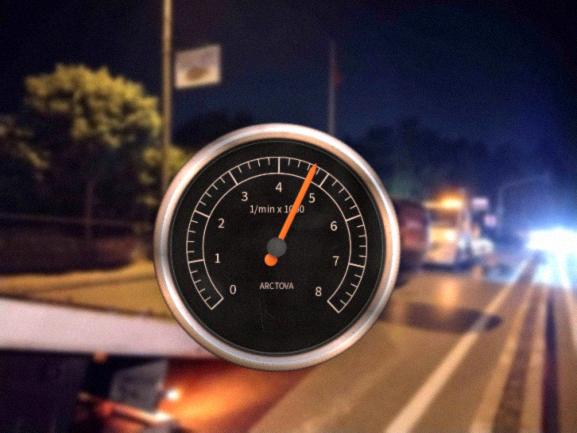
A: 4700 rpm
